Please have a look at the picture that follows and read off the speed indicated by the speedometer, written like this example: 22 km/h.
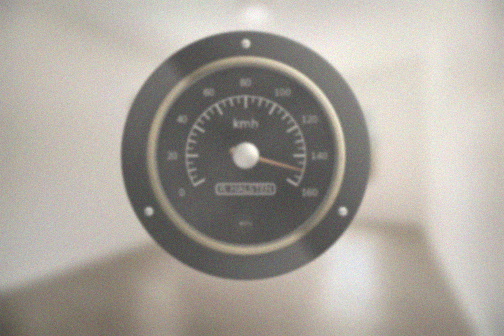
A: 150 km/h
